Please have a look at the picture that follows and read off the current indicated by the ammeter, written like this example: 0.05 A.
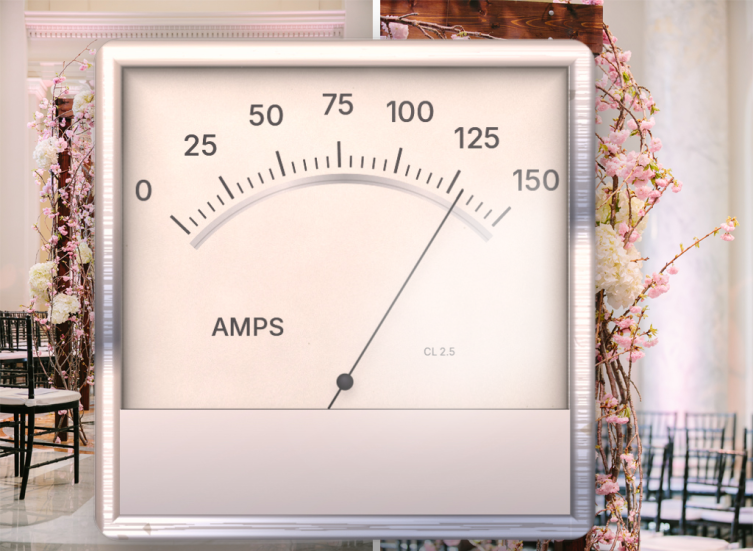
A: 130 A
